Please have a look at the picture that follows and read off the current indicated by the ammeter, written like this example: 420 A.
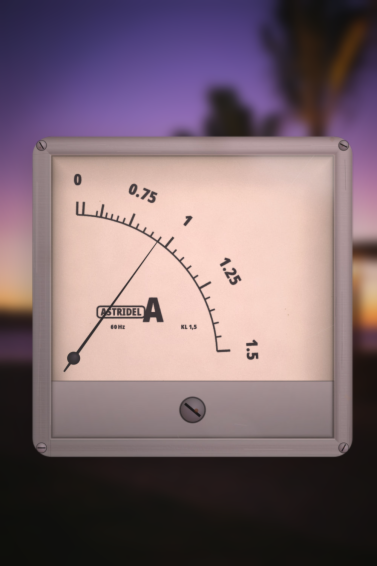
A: 0.95 A
